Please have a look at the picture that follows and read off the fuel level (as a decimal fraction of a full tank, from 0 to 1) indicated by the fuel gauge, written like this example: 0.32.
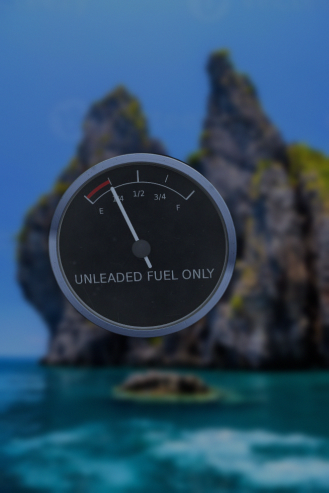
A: 0.25
